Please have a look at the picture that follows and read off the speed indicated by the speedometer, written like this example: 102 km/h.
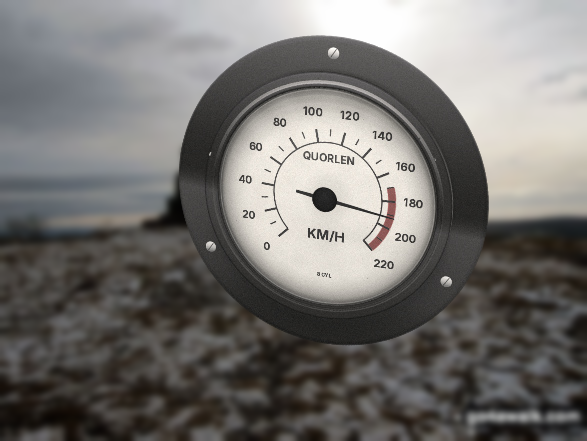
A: 190 km/h
